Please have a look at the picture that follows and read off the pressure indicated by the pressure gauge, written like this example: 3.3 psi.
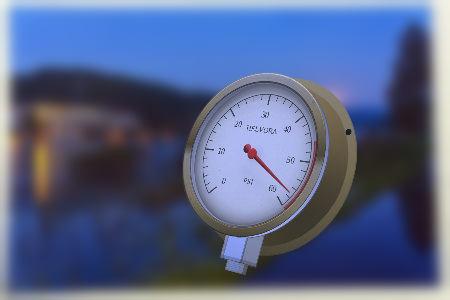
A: 57 psi
